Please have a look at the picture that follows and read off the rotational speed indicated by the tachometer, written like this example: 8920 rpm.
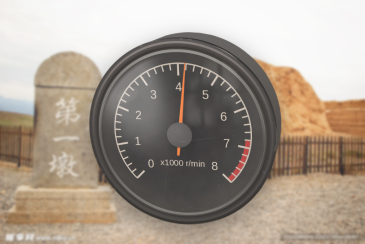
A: 4200 rpm
